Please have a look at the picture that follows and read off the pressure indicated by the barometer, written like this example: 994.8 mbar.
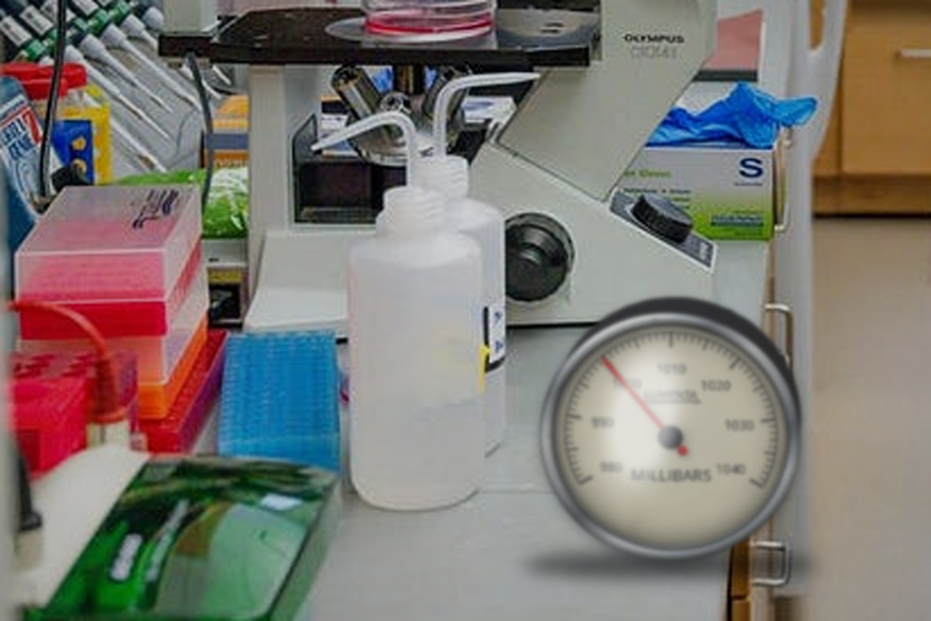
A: 1000 mbar
